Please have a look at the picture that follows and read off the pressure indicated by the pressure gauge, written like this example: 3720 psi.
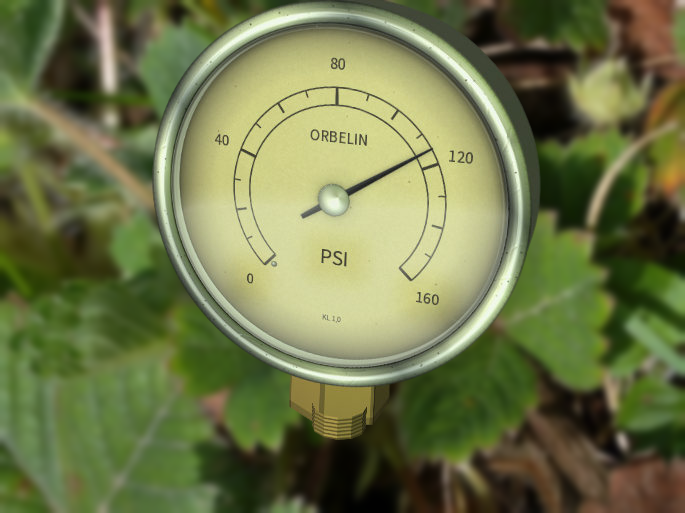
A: 115 psi
